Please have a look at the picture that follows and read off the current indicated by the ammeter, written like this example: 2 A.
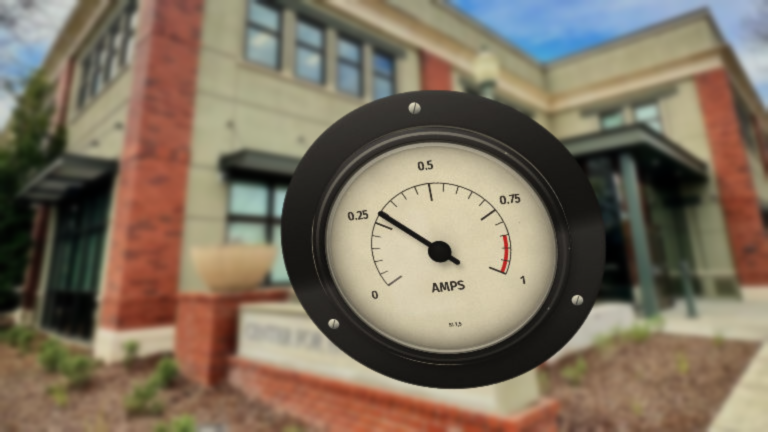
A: 0.3 A
